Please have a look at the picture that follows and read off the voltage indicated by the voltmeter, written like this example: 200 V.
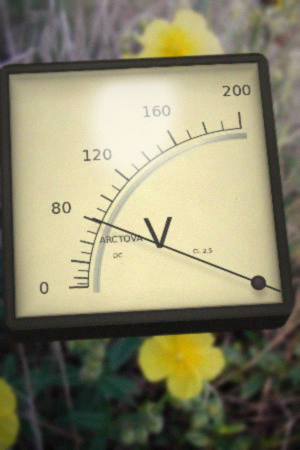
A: 80 V
